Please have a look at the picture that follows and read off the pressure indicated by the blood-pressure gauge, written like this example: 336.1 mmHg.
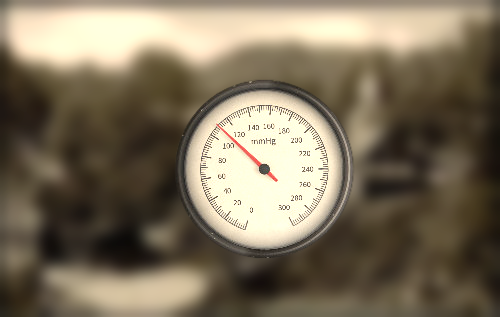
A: 110 mmHg
